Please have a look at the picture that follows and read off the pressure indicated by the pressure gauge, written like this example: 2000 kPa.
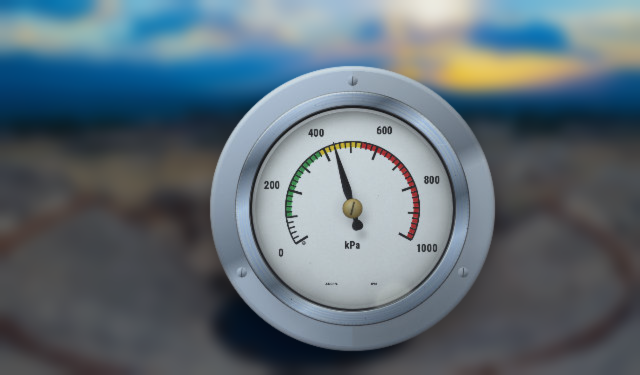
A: 440 kPa
